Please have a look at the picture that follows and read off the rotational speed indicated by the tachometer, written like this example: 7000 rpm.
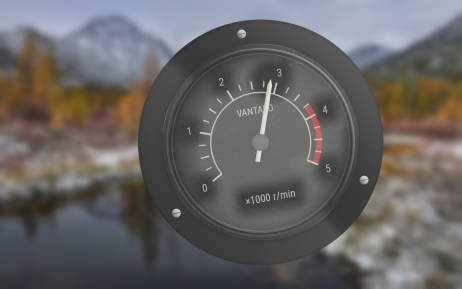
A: 2875 rpm
